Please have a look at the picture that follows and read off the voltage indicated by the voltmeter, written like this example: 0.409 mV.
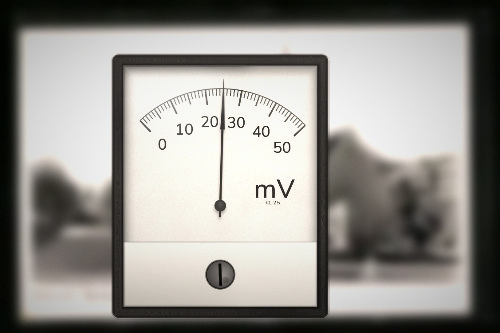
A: 25 mV
